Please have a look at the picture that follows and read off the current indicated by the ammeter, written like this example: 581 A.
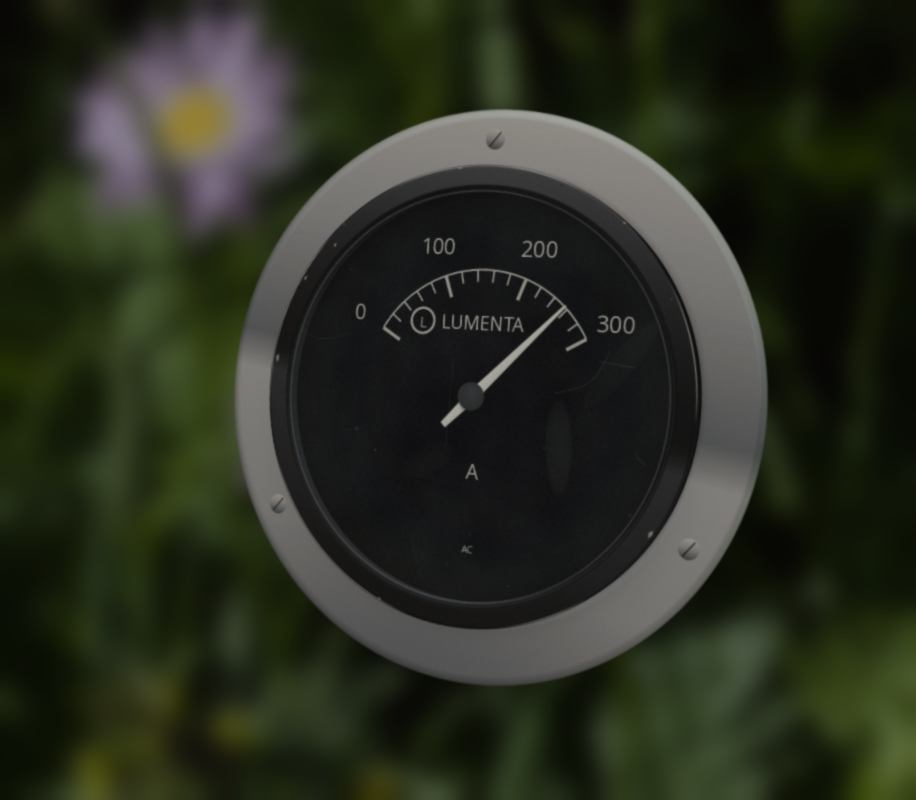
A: 260 A
